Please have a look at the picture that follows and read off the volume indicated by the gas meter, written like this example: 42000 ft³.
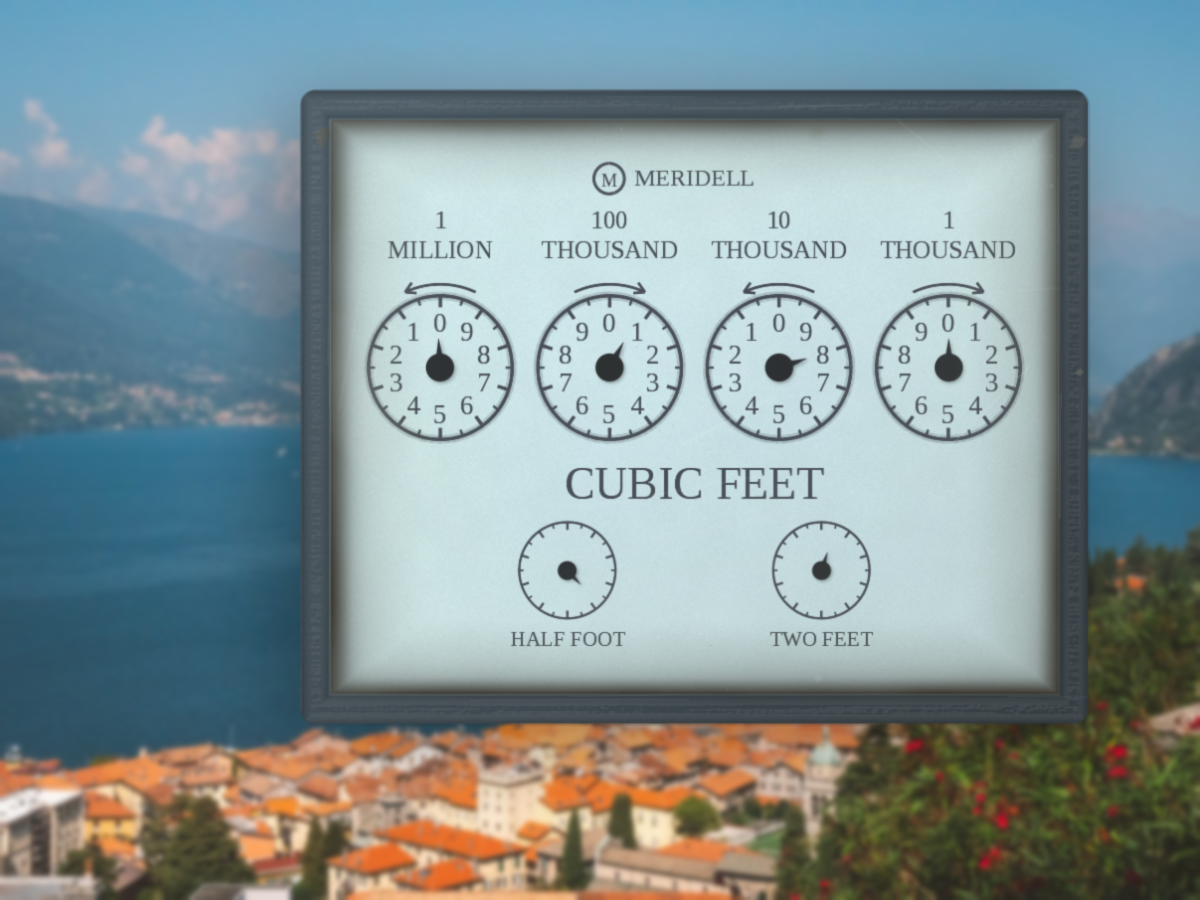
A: 8000 ft³
